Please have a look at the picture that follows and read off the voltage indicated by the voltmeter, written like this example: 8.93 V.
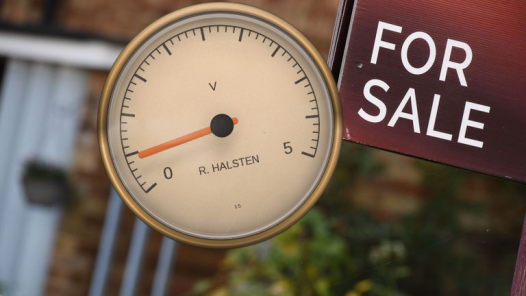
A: 0.45 V
